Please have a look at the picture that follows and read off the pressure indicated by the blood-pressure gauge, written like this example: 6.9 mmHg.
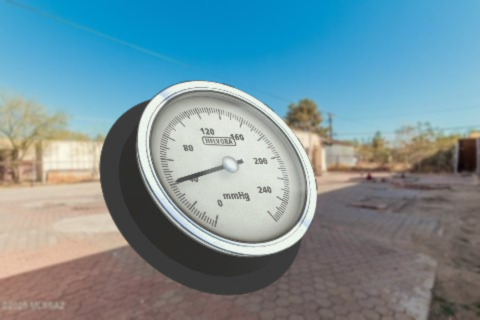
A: 40 mmHg
